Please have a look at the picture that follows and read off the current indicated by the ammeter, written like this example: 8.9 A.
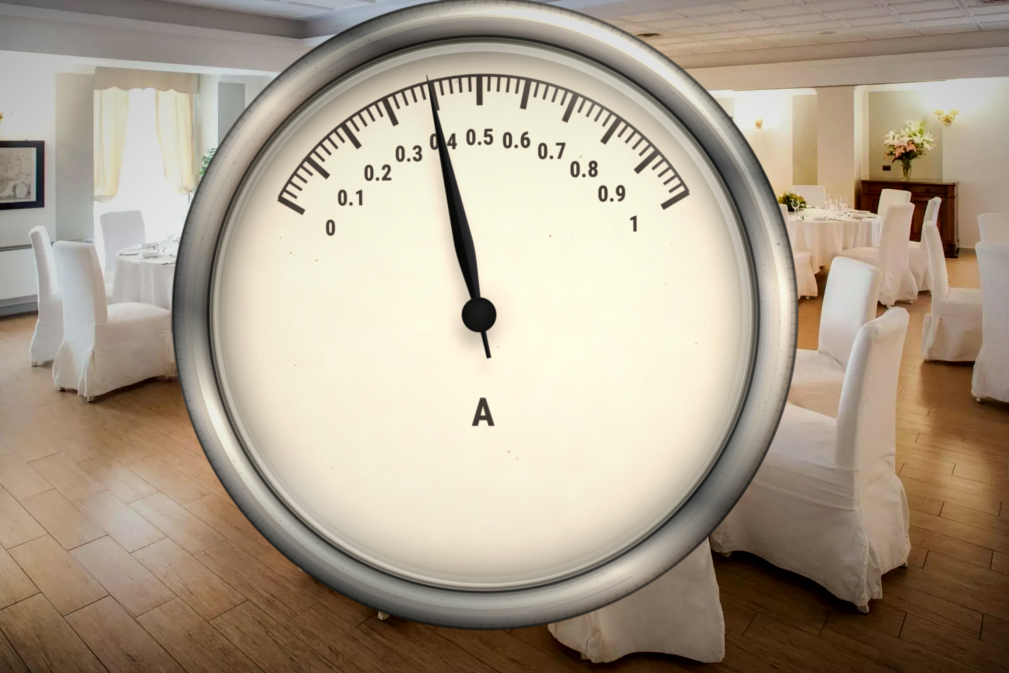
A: 0.4 A
